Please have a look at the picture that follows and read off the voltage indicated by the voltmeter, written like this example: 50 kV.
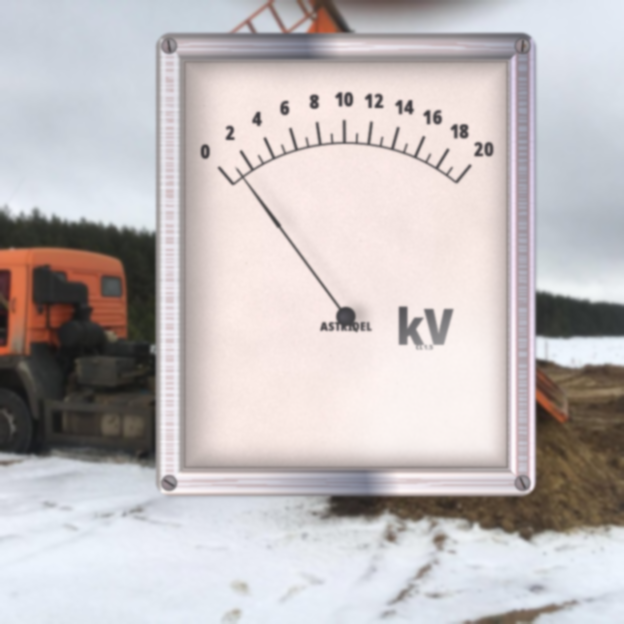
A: 1 kV
